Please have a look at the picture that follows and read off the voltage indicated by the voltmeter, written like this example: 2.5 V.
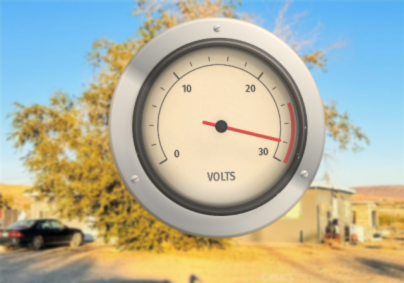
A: 28 V
